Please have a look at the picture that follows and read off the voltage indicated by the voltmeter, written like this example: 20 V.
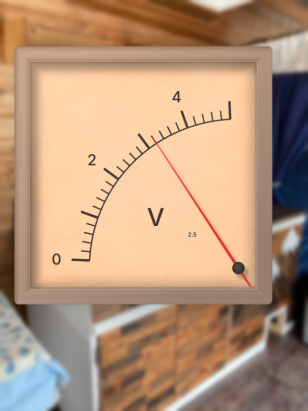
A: 3.2 V
